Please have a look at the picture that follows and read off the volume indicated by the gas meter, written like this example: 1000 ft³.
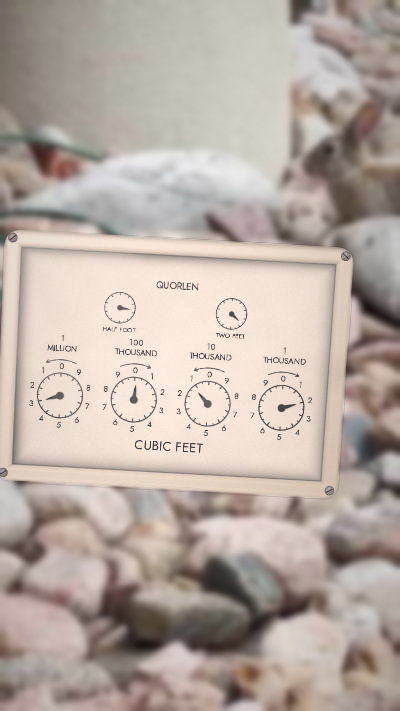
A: 301200 ft³
